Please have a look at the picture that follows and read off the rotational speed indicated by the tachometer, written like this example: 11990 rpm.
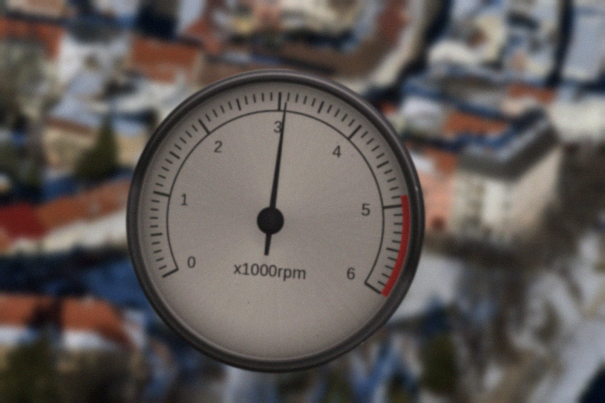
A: 3100 rpm
